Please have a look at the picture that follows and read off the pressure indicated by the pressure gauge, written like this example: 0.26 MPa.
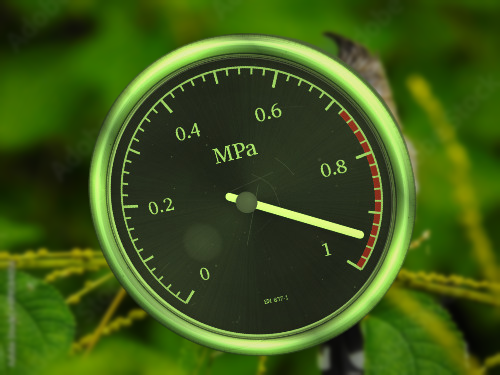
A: 0.94 MPa
